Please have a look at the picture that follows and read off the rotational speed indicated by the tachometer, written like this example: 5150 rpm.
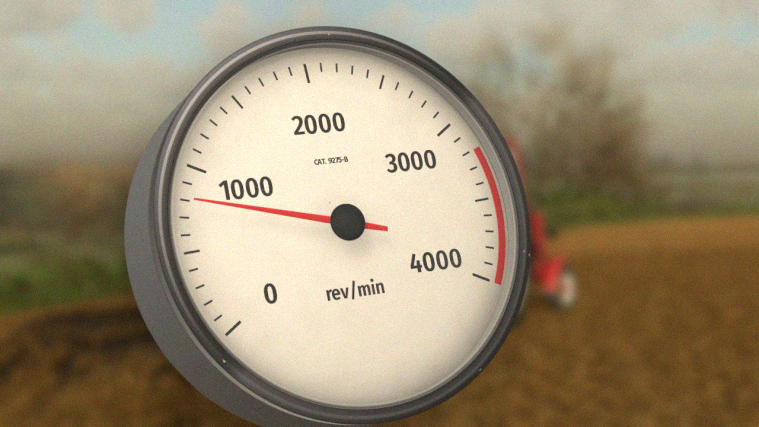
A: 800 rpm
